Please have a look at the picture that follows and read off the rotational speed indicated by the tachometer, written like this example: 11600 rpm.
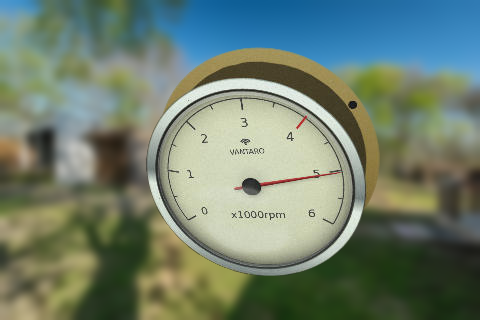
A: 5000 rpm
